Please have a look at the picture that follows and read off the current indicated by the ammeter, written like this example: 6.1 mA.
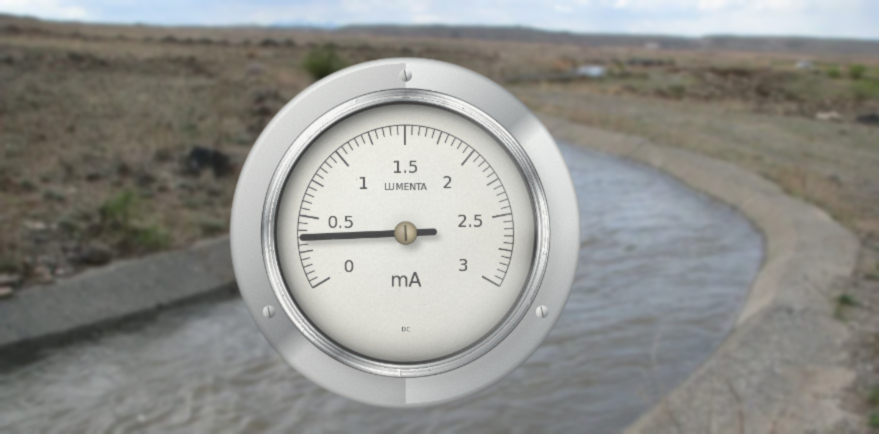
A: 0.35 mA
